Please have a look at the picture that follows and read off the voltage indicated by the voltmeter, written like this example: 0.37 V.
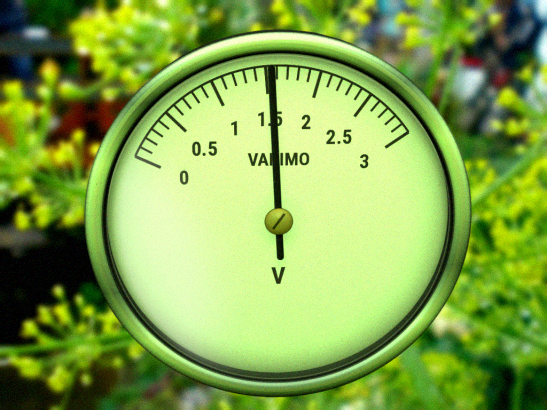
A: 1.55 V
